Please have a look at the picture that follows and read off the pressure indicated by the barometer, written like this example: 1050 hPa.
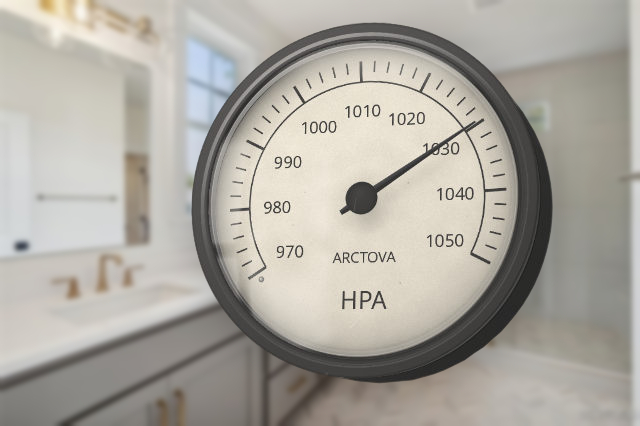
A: 1030 hPa
